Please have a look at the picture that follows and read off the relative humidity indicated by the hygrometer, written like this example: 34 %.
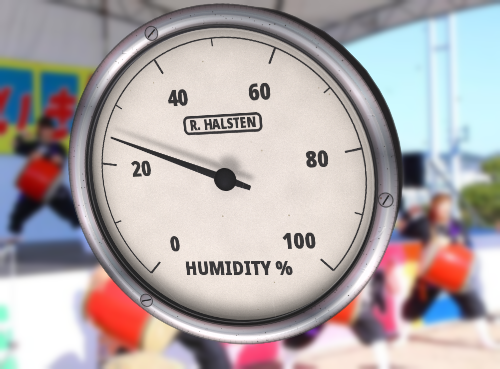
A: 25 %
